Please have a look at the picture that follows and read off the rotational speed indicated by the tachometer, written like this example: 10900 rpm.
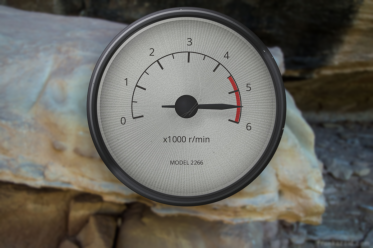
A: 5500 rpm
